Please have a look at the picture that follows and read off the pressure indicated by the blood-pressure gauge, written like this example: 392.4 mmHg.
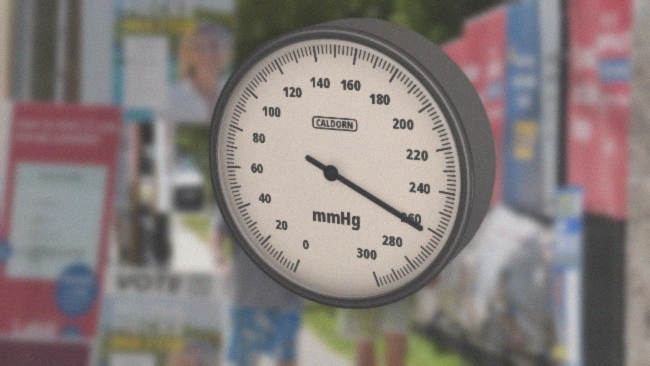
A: 260 mmHg
